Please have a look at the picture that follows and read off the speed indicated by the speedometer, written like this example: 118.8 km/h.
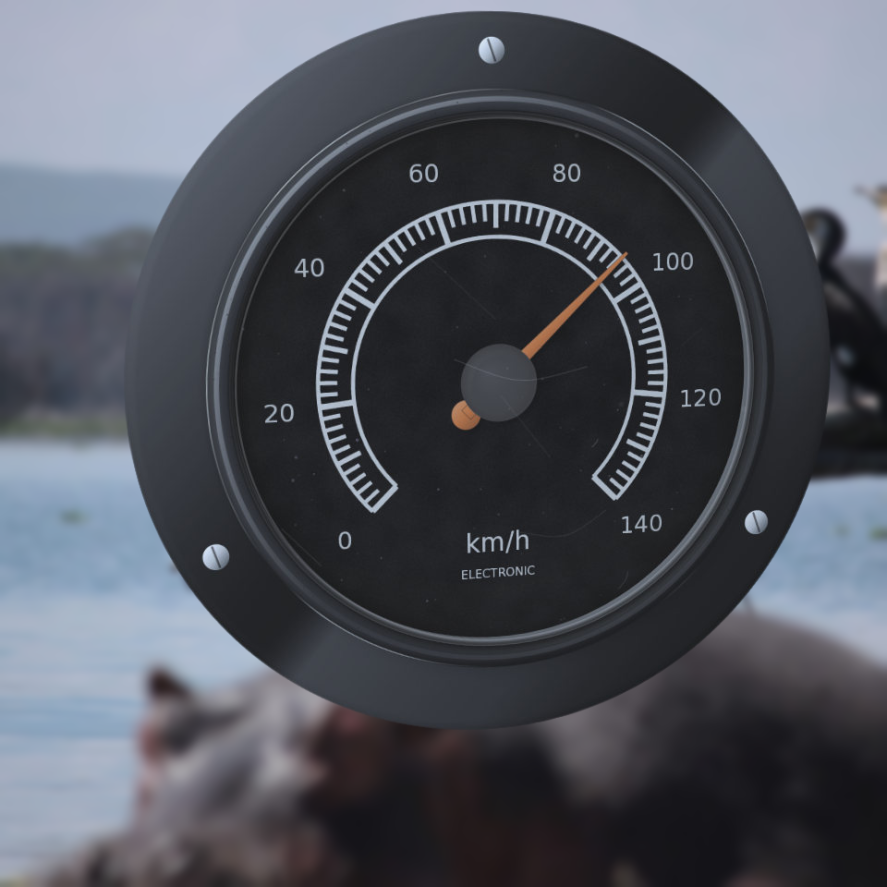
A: 94 km/h
